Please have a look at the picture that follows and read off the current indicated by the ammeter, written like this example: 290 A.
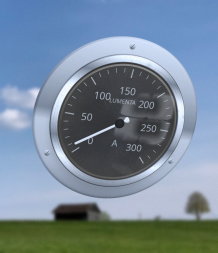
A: 10 A
